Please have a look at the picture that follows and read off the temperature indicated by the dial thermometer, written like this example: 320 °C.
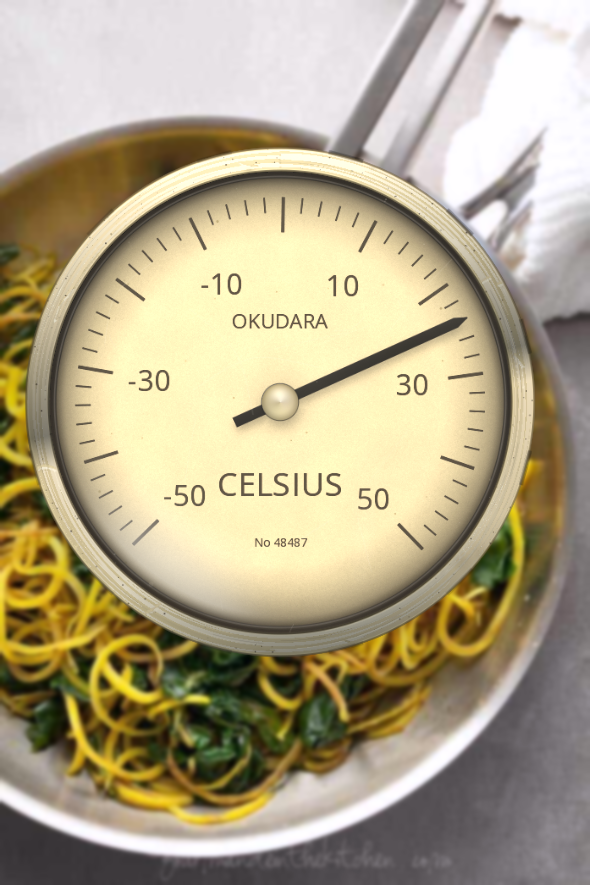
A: 24 °C
